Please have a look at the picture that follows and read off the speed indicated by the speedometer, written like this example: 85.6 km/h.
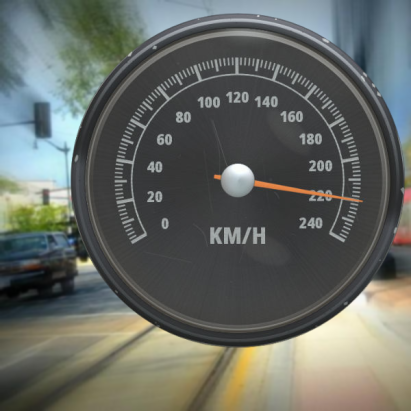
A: 220 km/h
